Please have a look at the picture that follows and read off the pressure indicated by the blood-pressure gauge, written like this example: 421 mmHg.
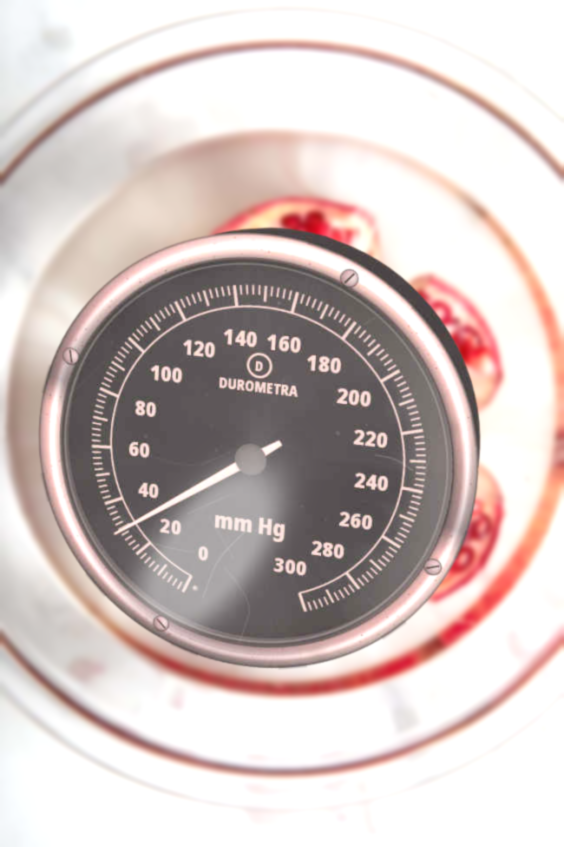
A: 30 mmHg
